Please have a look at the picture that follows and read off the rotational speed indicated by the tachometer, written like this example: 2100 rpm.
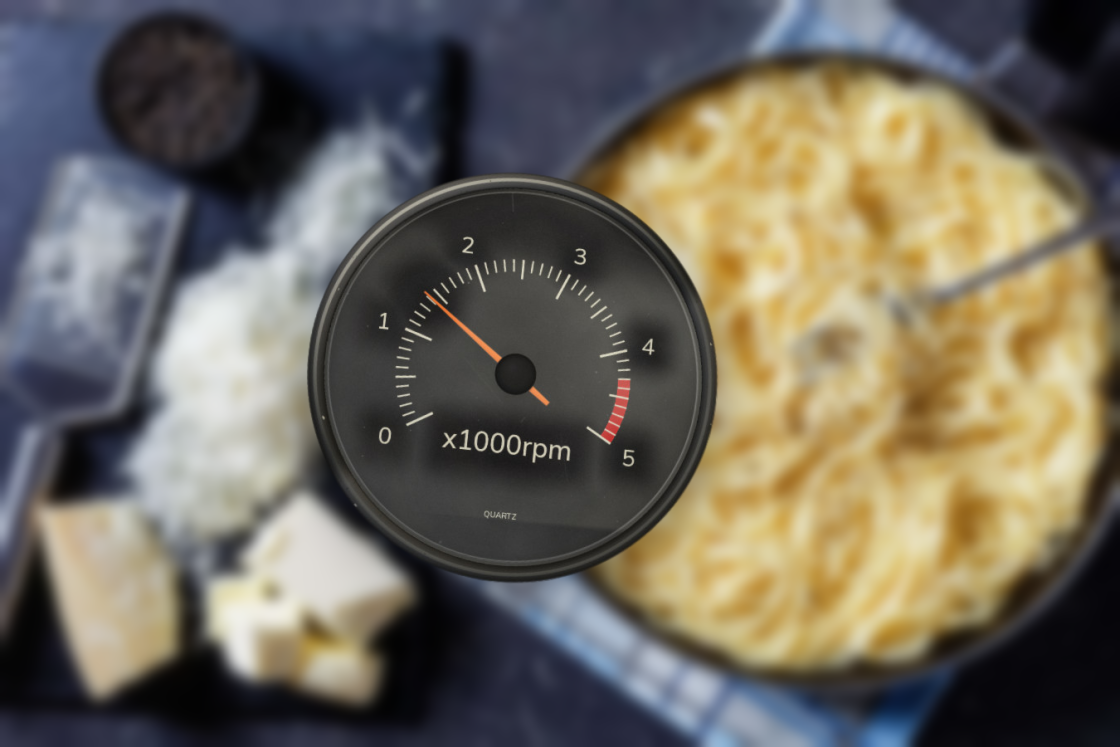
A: 1400 rpm
